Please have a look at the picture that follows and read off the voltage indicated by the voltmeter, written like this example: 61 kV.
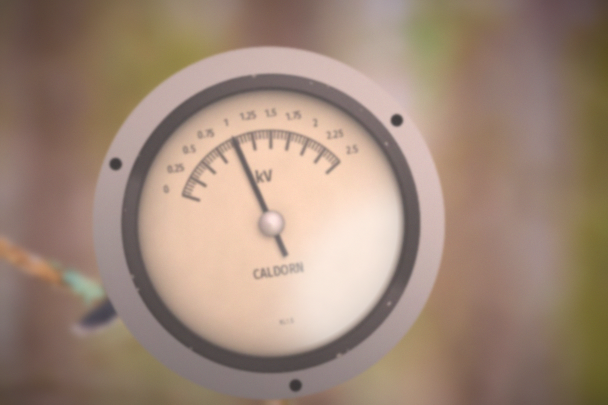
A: 1 kV
